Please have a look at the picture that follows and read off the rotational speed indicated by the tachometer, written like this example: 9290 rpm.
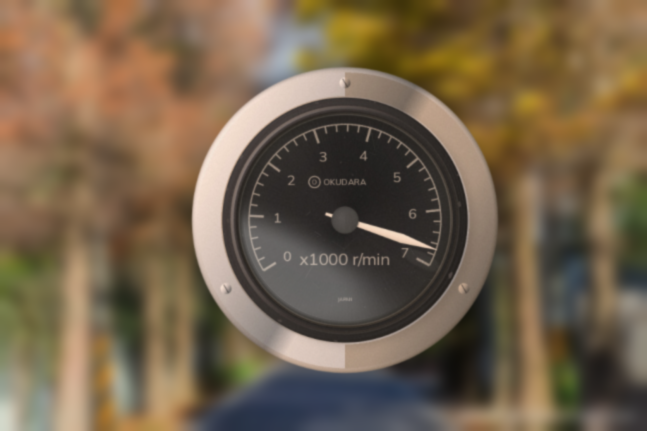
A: 6700 rpm
